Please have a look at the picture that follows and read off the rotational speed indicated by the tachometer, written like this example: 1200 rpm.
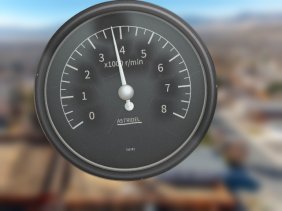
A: 3750 rpm
